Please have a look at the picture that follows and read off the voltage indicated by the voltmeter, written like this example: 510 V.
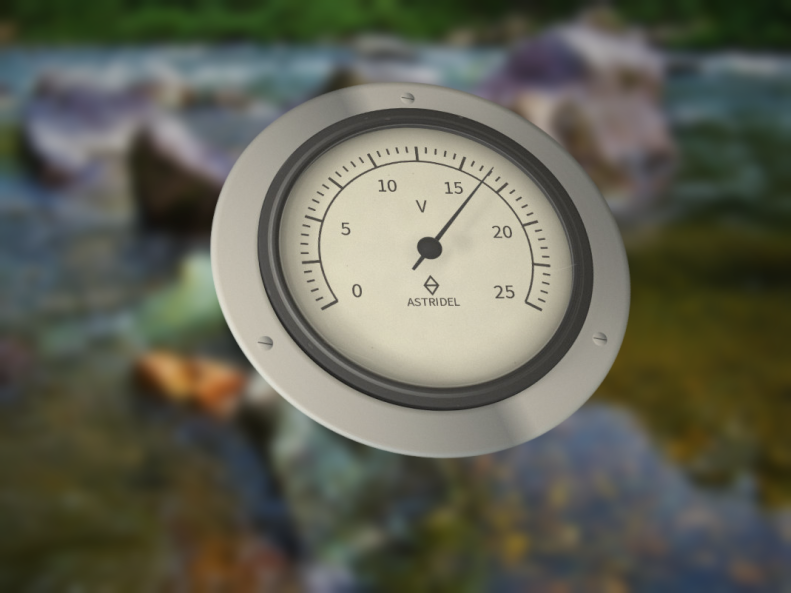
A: 16.5 V
